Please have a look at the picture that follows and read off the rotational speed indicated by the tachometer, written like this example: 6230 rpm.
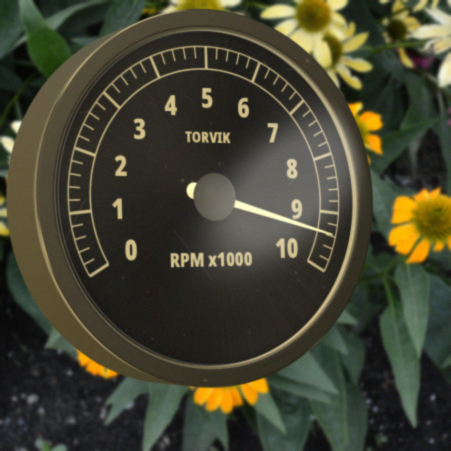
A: 9400 rpm
